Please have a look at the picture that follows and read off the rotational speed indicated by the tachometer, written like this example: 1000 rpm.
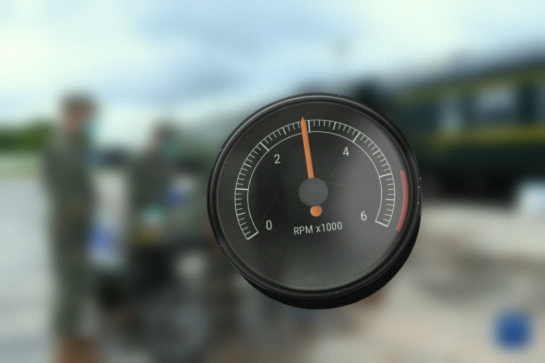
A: 2900 rpm
